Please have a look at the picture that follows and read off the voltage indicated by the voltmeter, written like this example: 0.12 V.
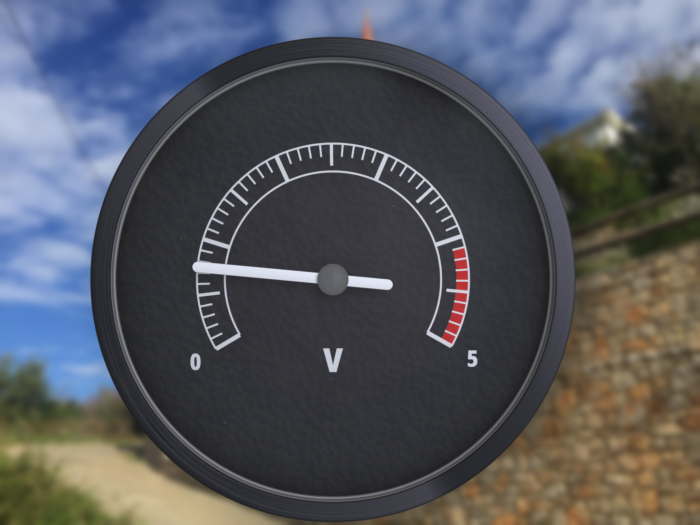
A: 0.75 V
